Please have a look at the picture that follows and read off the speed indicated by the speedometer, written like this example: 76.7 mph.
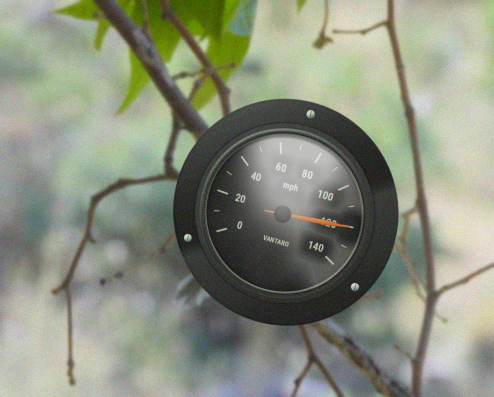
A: 120 mph
